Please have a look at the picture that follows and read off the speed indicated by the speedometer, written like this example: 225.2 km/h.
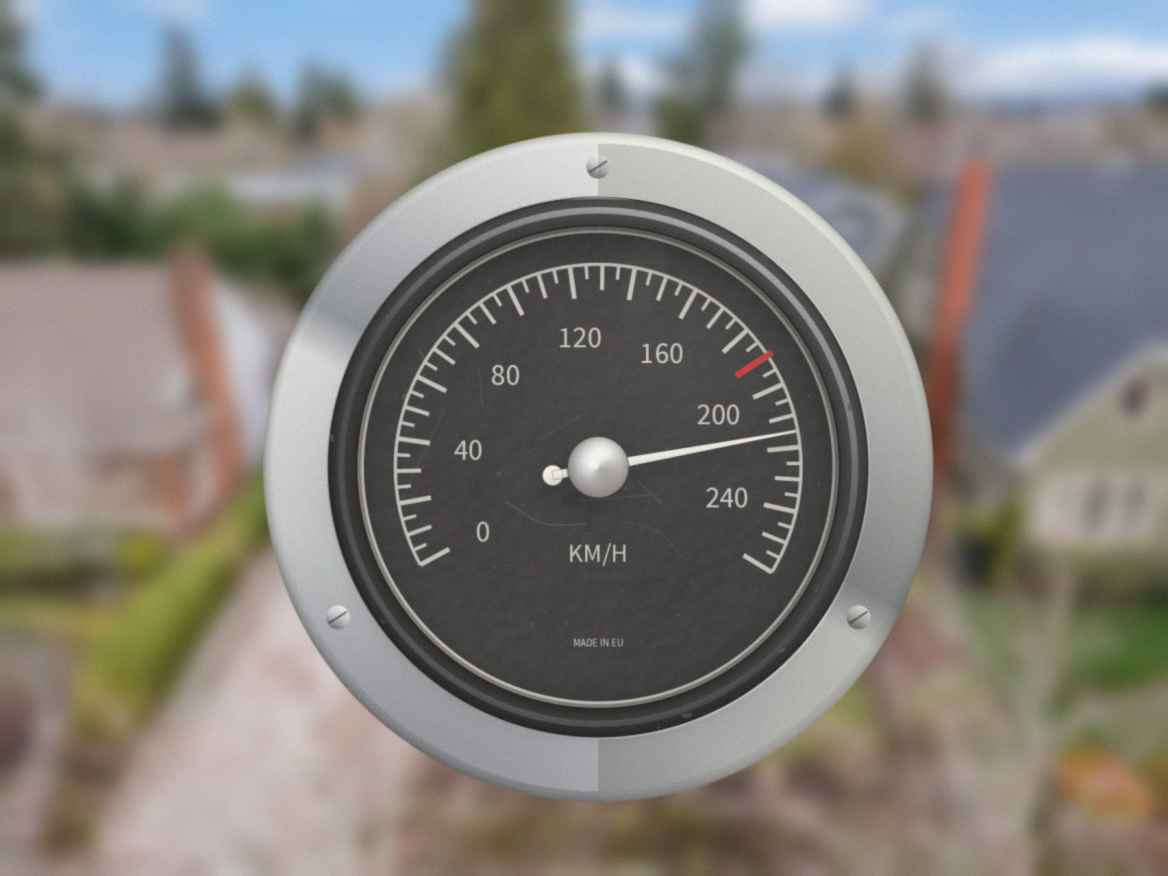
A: 215 km/h
